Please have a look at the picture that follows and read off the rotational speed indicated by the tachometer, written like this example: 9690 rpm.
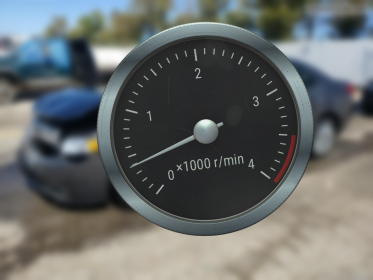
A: 400 rpm
